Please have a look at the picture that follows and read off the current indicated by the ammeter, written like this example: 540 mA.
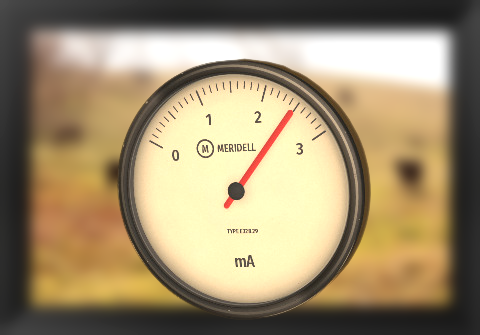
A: 2.5 mA
